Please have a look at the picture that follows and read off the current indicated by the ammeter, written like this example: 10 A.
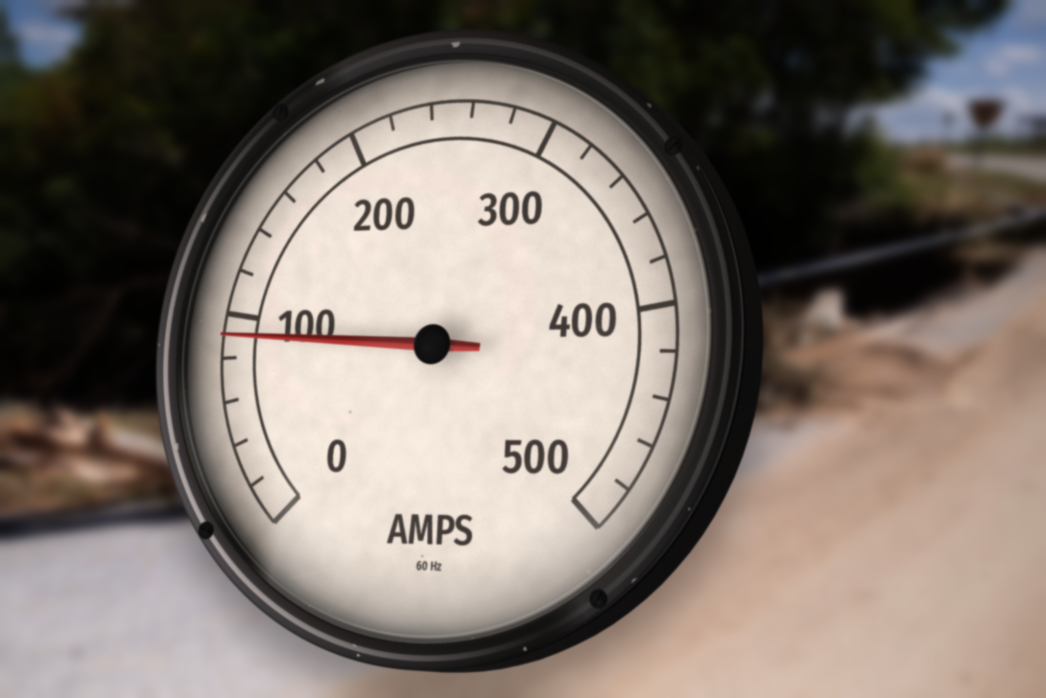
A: 90 A
